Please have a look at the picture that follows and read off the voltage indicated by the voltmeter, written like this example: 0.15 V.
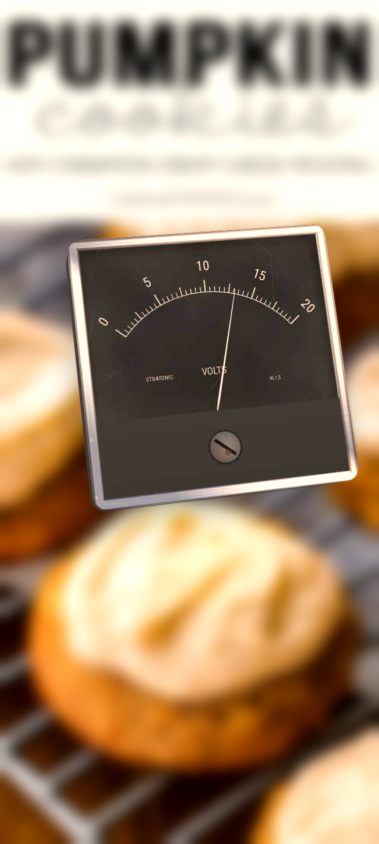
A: 13 V
